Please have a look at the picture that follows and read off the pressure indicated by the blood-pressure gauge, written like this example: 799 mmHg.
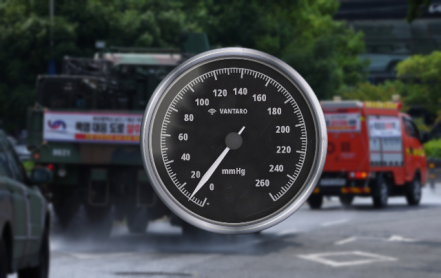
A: 10 mmHg
